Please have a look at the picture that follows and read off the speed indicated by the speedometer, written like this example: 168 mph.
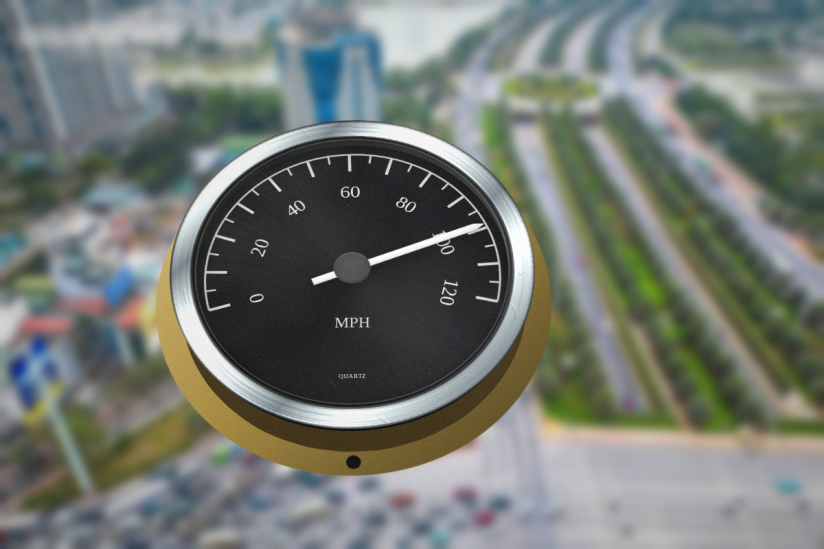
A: 100 mph
